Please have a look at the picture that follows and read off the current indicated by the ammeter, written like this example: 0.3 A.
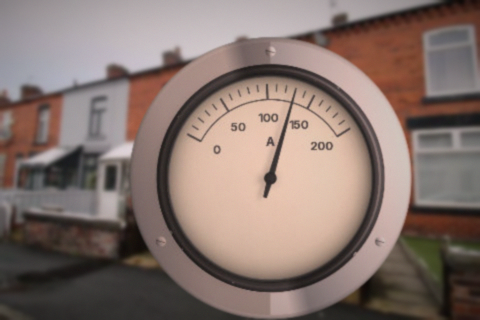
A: 130 A
